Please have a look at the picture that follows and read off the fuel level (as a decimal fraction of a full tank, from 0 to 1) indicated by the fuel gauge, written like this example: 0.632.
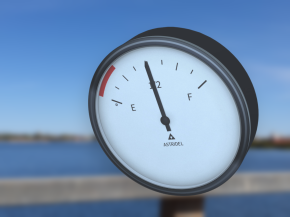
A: 0.5
